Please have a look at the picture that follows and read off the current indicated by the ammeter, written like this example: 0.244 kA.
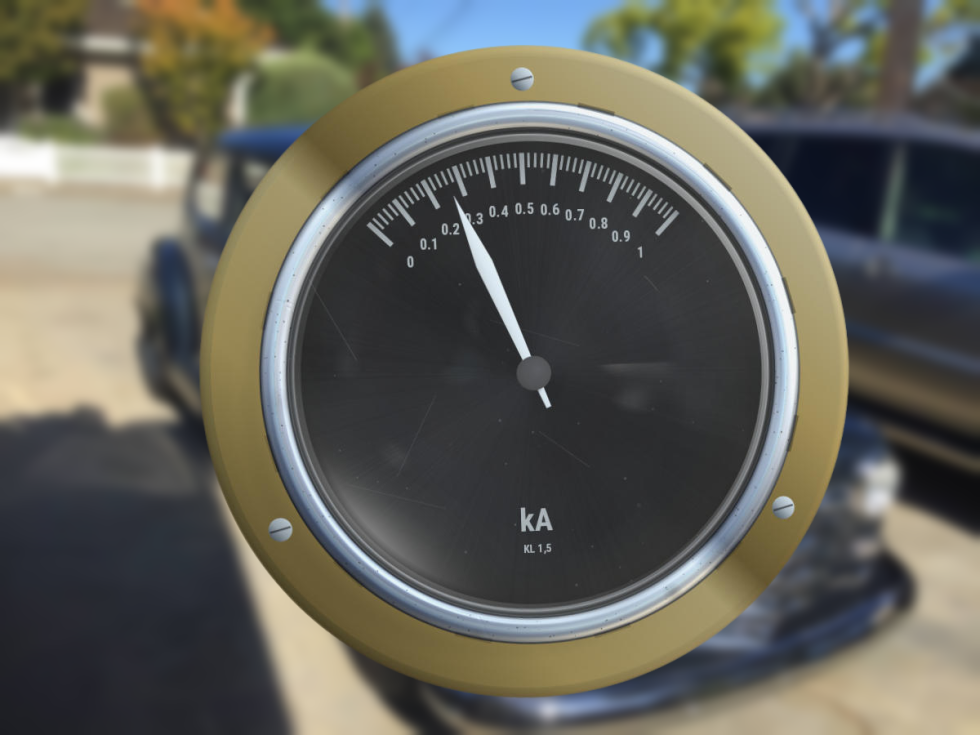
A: 0.26 kA
